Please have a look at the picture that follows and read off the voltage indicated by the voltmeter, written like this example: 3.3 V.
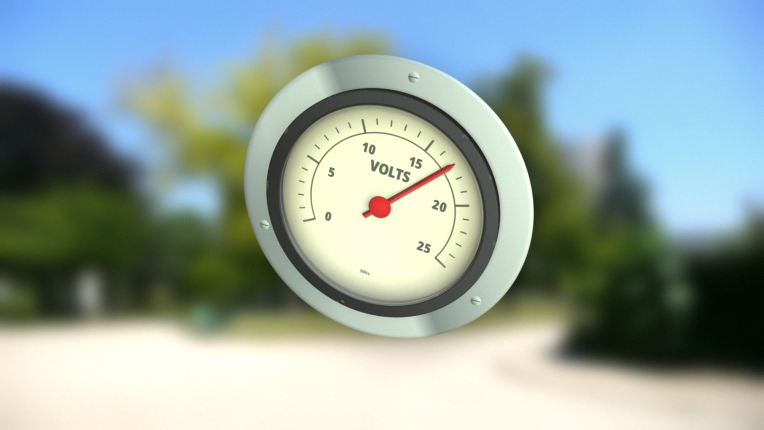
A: 17 V
